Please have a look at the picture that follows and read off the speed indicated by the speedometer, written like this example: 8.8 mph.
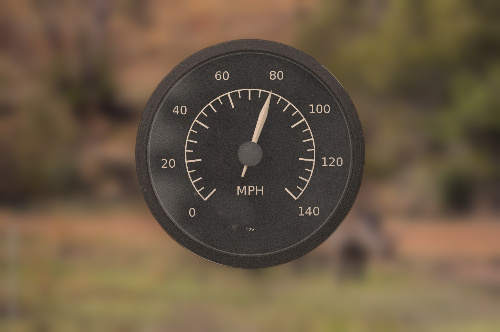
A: 80 mph
